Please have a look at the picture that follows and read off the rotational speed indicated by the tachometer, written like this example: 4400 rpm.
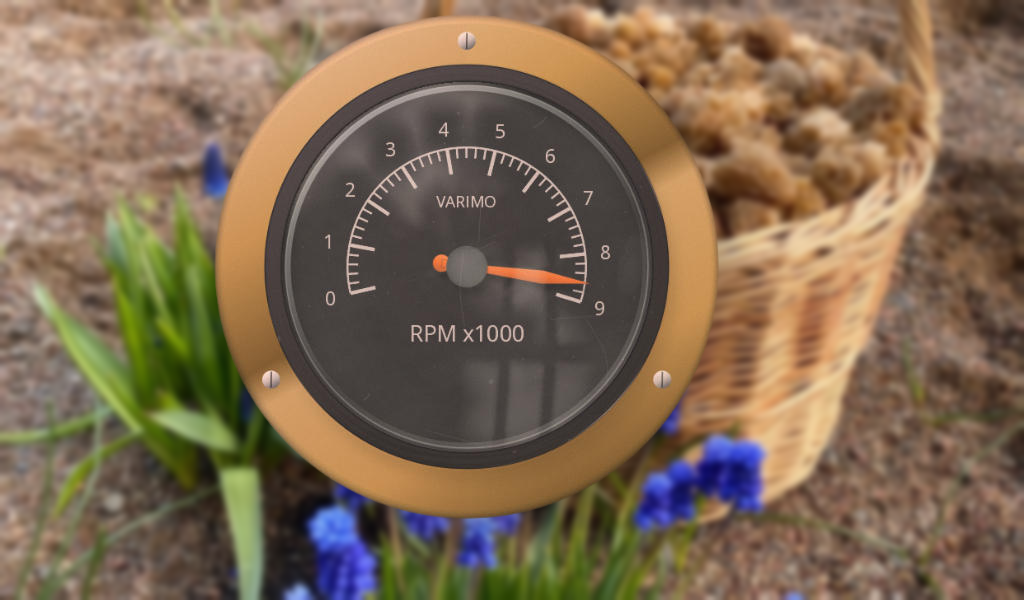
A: 8600 rpm
